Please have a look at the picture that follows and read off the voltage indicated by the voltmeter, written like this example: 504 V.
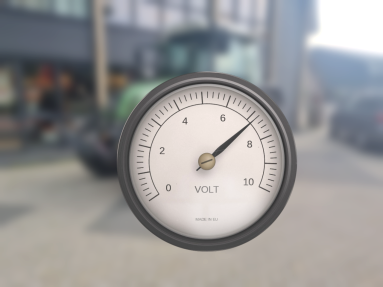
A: 7.2 V
